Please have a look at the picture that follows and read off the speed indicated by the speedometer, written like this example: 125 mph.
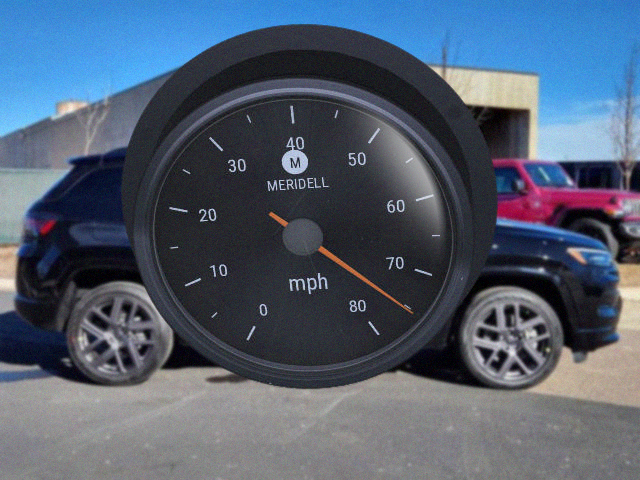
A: 75 mph
